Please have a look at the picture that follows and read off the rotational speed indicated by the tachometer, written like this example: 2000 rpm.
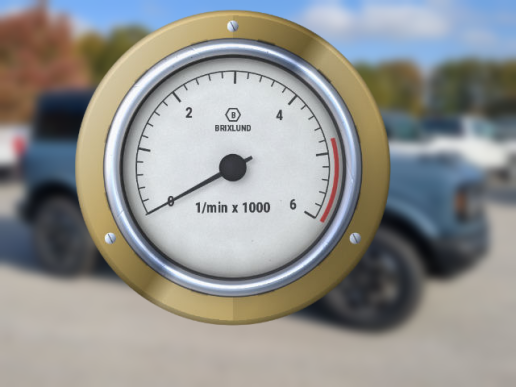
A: 0 rpm
